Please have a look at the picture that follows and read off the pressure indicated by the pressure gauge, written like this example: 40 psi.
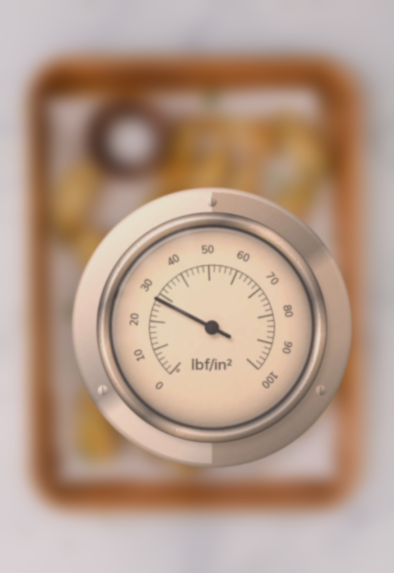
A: 28 psi
